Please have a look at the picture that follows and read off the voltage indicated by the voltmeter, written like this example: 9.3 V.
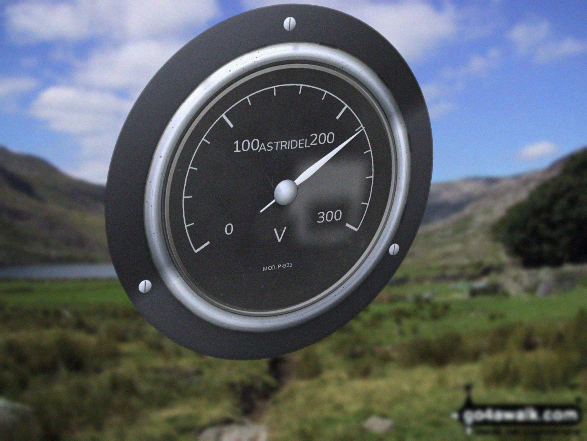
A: 220 V
